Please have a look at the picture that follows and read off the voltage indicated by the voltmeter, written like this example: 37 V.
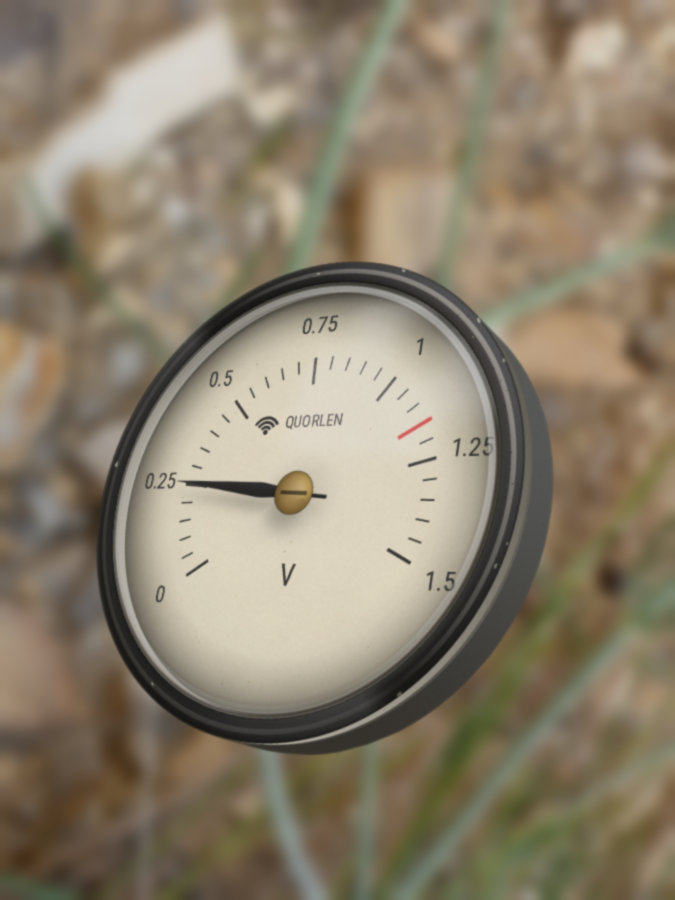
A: 0.25 V
